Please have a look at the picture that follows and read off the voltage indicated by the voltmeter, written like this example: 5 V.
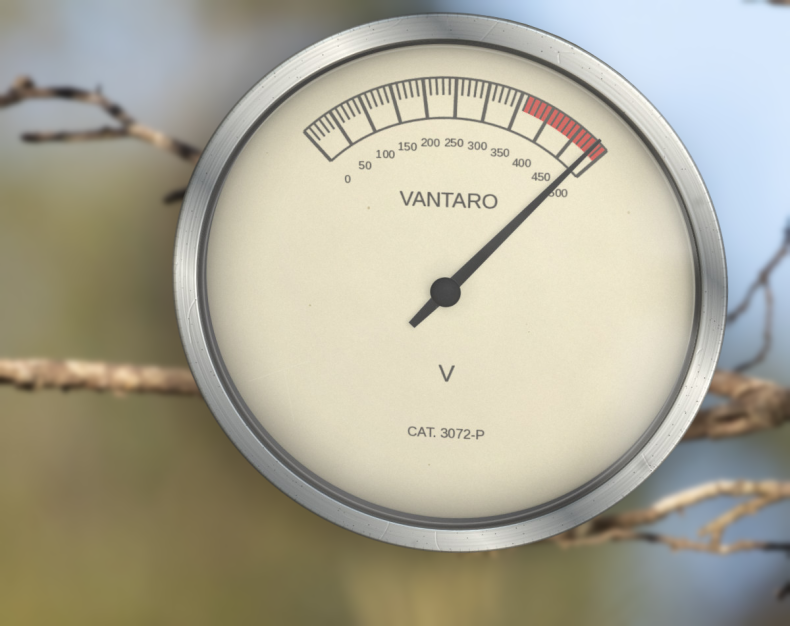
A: 480 V
